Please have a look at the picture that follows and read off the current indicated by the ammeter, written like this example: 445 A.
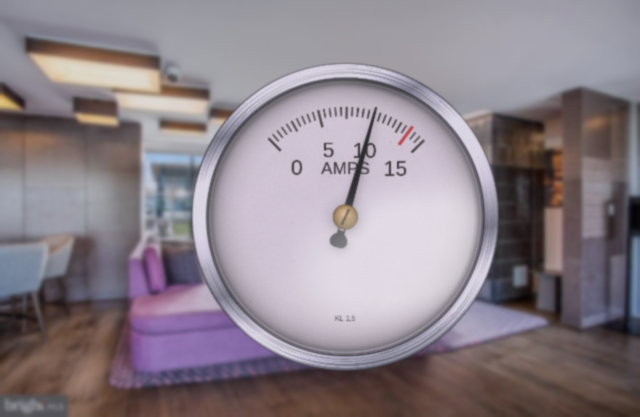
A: 10 A
